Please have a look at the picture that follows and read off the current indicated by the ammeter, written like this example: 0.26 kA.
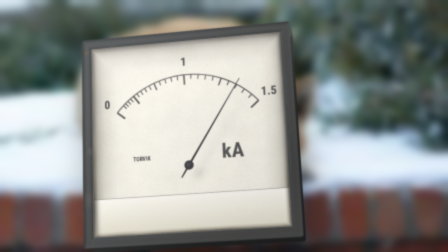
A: 1.35 kA
